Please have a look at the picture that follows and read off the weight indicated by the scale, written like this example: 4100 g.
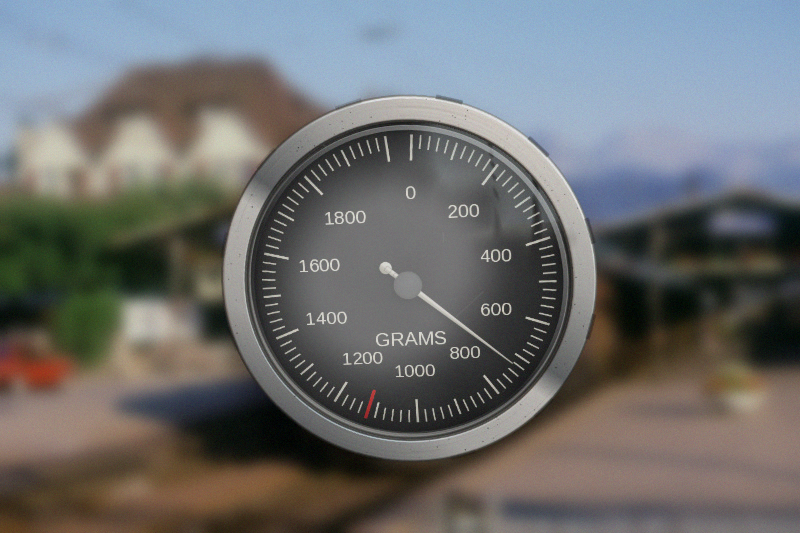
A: 720 g
